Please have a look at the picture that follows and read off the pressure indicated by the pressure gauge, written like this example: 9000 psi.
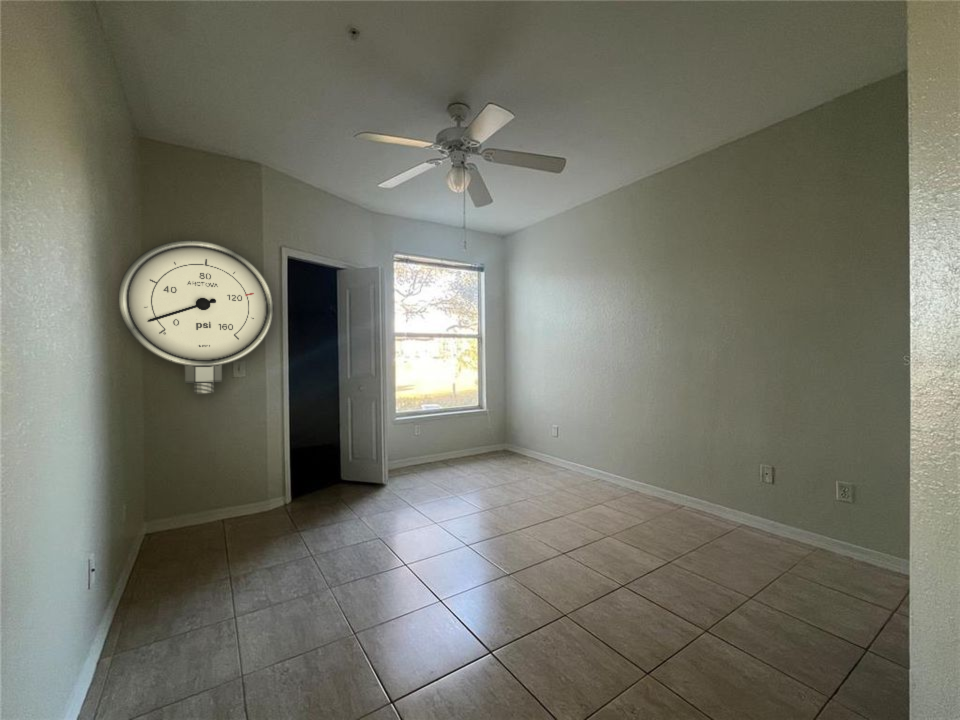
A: 10 psi
